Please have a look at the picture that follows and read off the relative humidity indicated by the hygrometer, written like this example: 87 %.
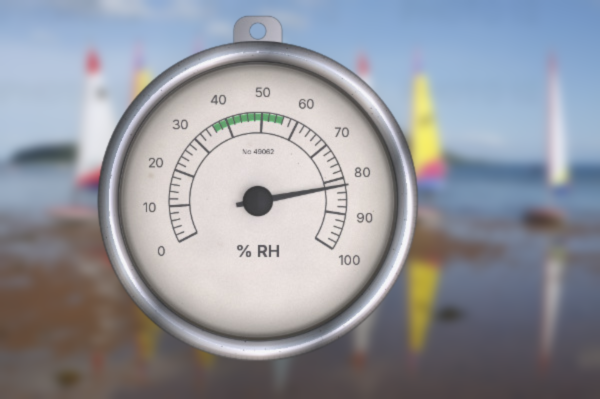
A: 82 %
